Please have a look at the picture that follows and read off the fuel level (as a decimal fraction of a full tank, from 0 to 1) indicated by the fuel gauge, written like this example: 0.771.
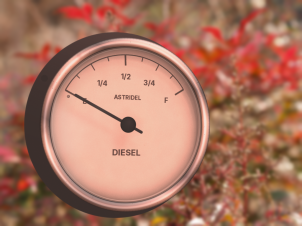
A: 0
